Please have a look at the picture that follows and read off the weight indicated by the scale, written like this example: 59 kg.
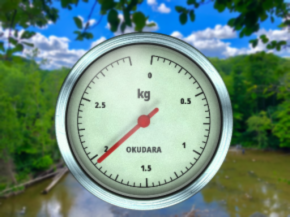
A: 1.95 kg
